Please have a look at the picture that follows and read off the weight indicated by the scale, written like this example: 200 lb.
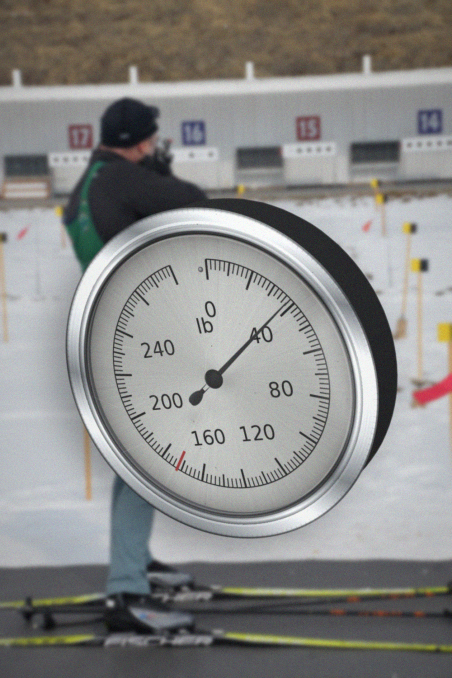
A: 38 lb
